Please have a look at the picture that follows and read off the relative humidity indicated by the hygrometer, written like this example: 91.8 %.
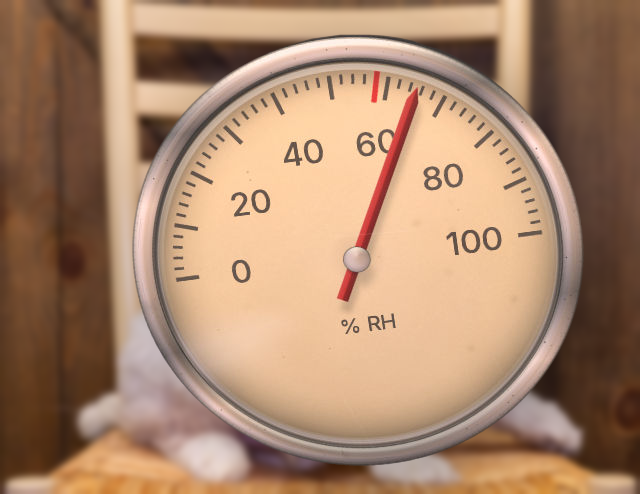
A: 65 %
